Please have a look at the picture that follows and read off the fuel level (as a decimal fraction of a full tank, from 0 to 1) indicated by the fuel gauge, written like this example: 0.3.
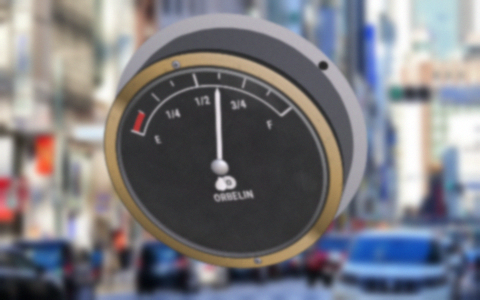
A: 0.625
